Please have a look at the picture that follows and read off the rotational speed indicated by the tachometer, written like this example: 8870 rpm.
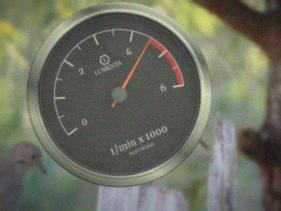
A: 4500 rpm
